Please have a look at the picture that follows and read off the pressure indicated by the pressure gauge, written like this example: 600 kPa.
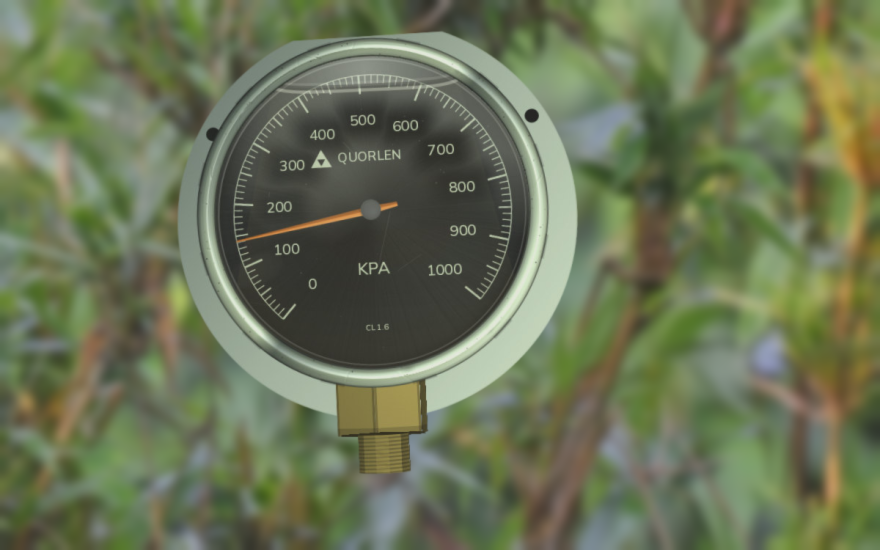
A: 140 kPa
